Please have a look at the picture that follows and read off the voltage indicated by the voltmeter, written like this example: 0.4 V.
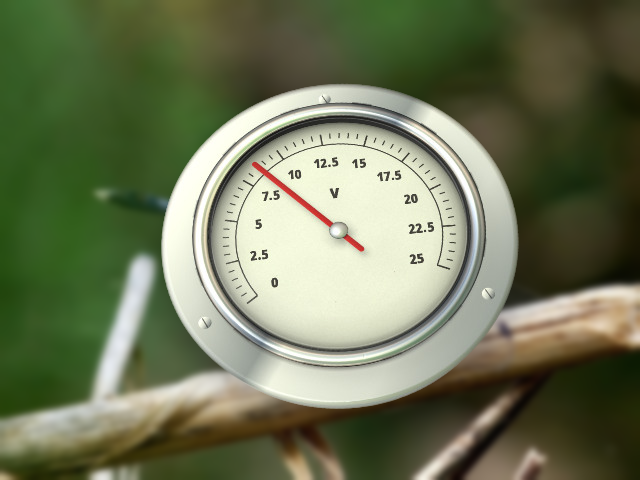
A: 8.5 V
